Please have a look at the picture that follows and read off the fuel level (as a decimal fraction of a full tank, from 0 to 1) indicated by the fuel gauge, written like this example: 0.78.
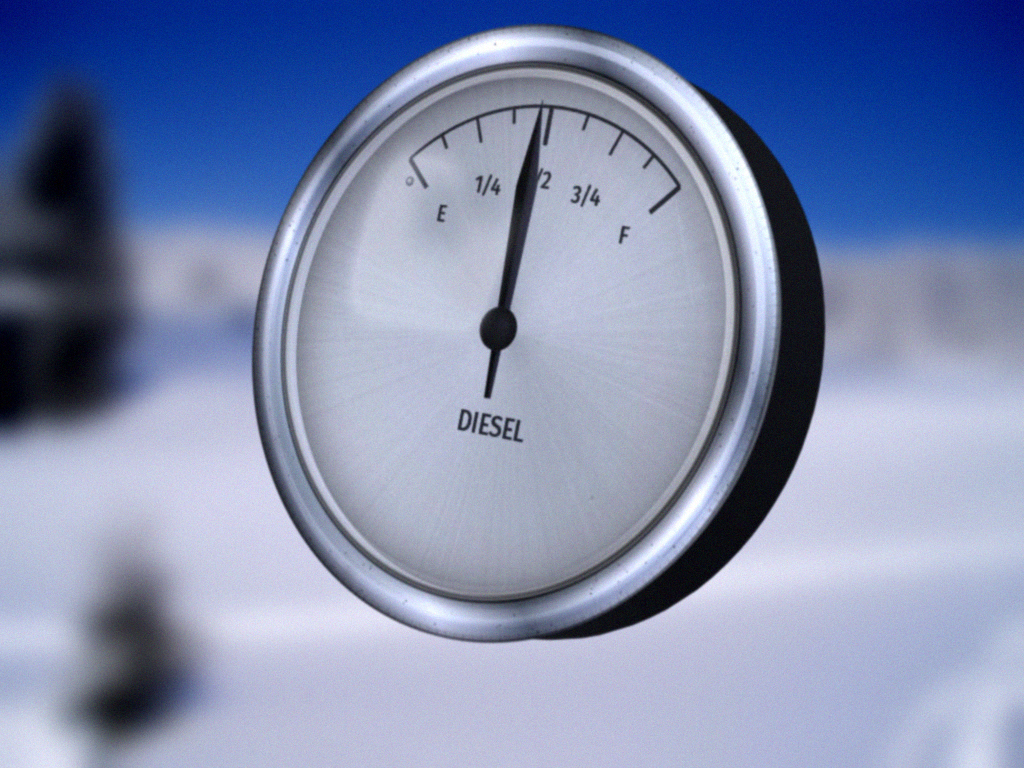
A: 0.5
